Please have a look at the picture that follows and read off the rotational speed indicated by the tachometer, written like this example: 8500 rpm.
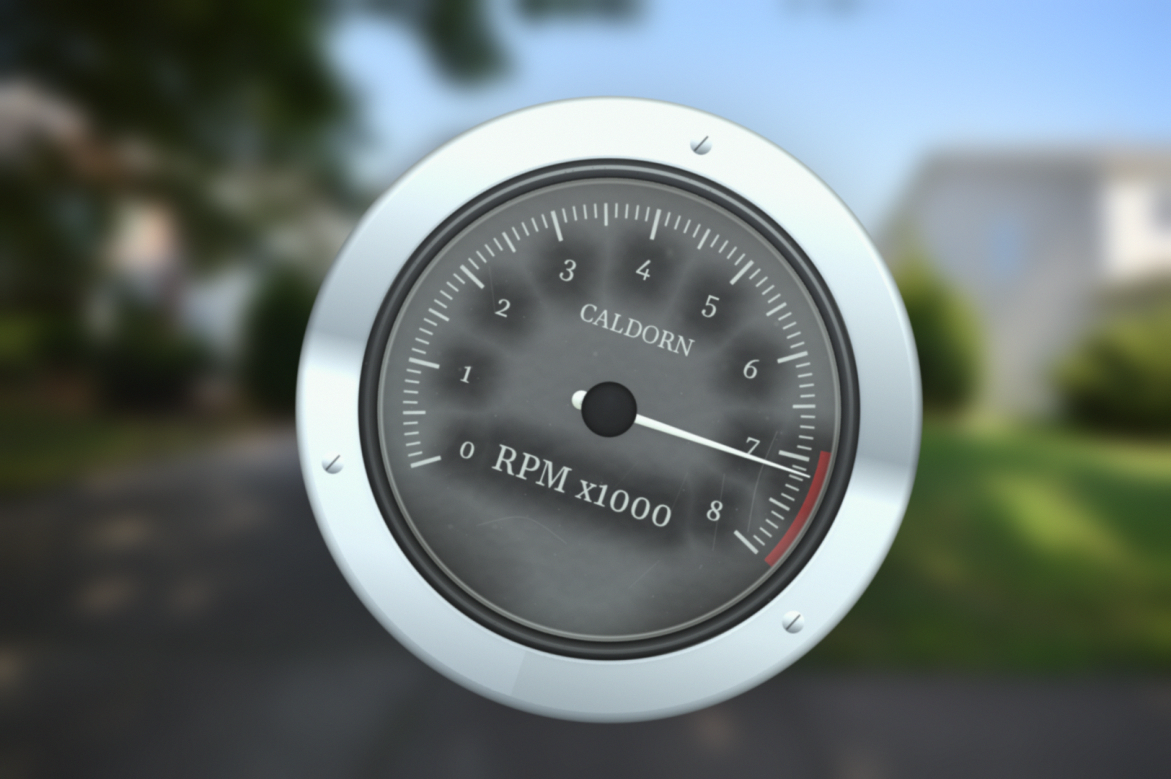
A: 7150 rpm
